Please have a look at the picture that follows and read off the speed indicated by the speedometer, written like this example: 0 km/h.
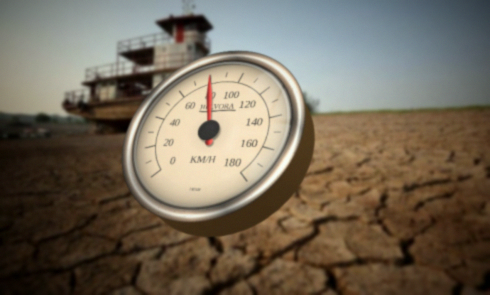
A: 80 km/h
